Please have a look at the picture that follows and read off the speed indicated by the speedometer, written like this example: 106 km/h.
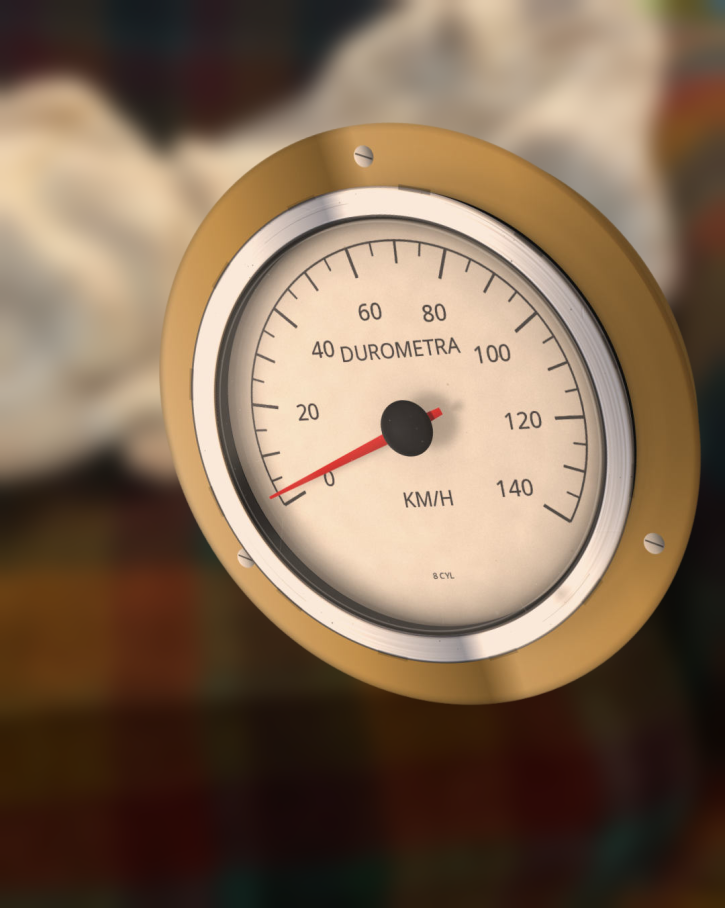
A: 2.5 km/h
